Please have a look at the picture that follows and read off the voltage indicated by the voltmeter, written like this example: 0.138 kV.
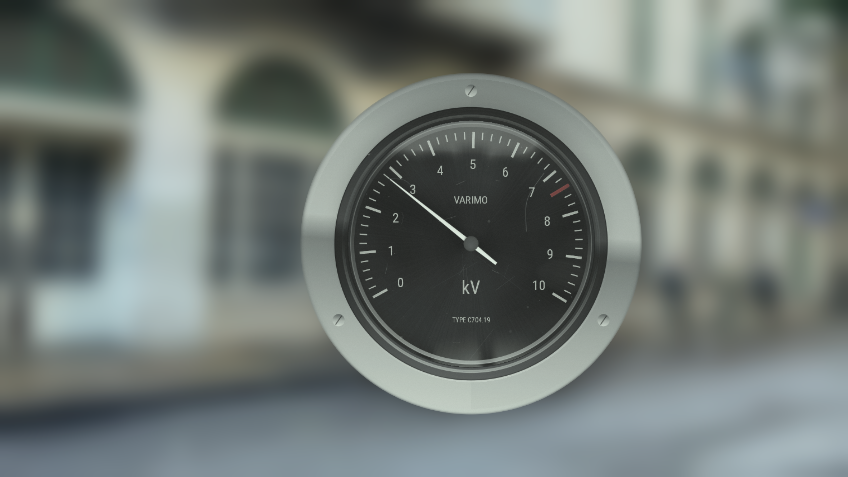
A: 2.8 kV
